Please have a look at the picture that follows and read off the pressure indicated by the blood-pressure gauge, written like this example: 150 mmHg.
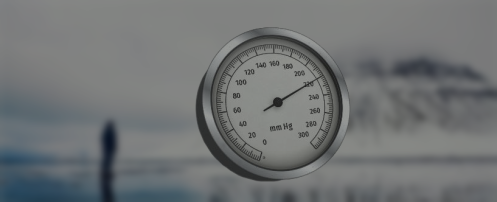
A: 220 mmHg
